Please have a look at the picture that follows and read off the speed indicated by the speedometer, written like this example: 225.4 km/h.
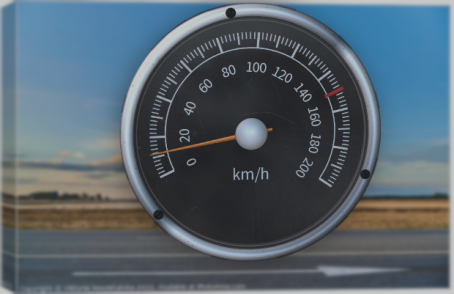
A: 12 km/h
